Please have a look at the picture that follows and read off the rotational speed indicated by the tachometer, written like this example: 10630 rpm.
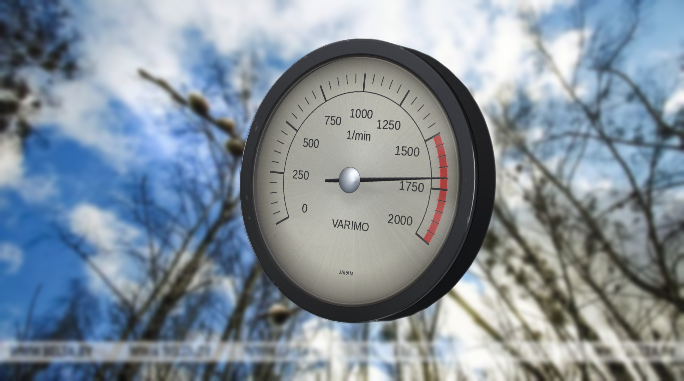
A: 1700 rpm
